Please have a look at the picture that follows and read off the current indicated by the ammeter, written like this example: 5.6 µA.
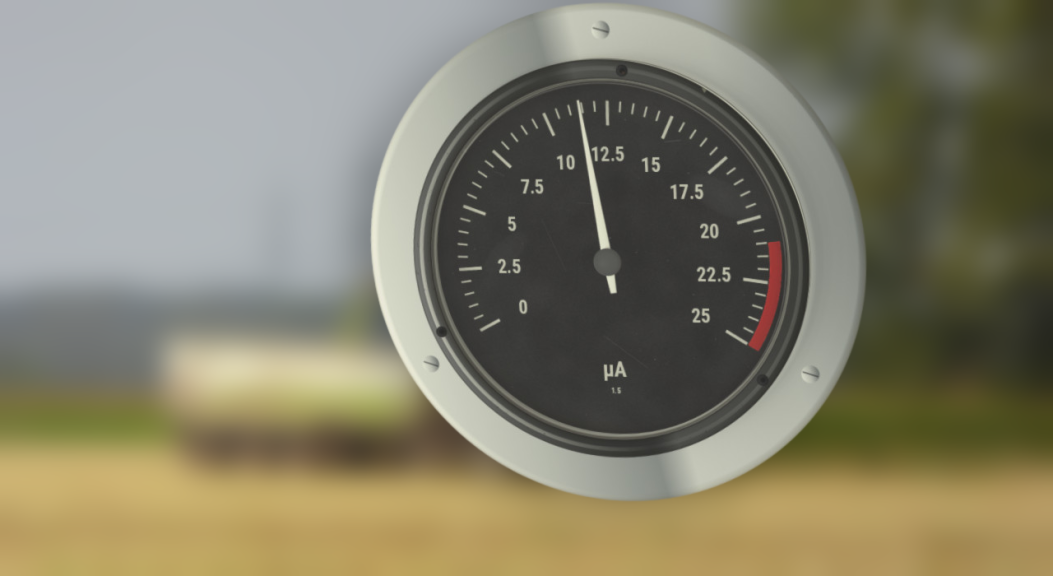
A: 11.5 µA
